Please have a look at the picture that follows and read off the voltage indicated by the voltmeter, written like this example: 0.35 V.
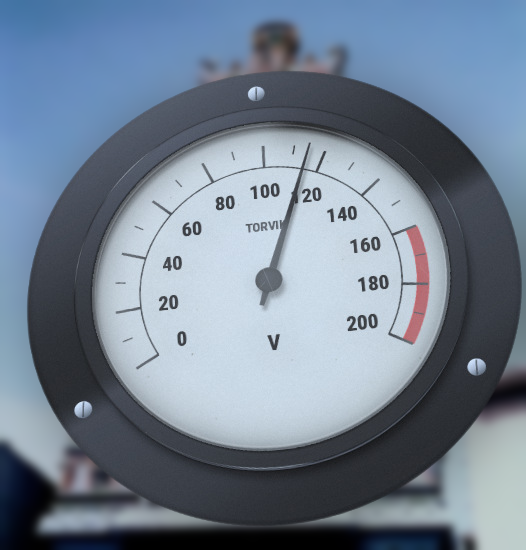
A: 115 V
